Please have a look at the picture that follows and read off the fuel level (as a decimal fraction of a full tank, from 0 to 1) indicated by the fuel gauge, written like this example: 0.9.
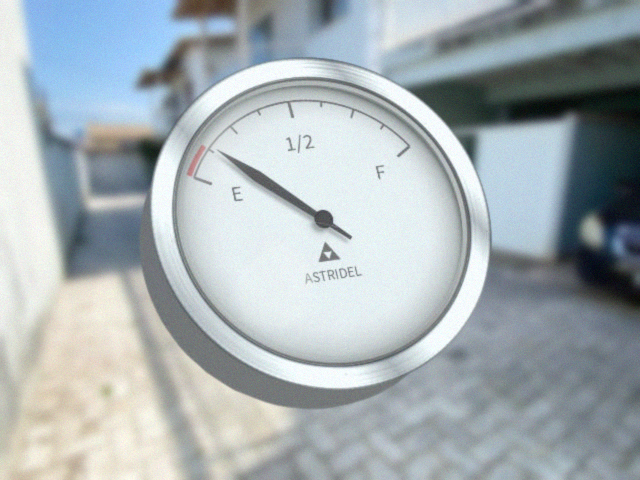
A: 0.125
